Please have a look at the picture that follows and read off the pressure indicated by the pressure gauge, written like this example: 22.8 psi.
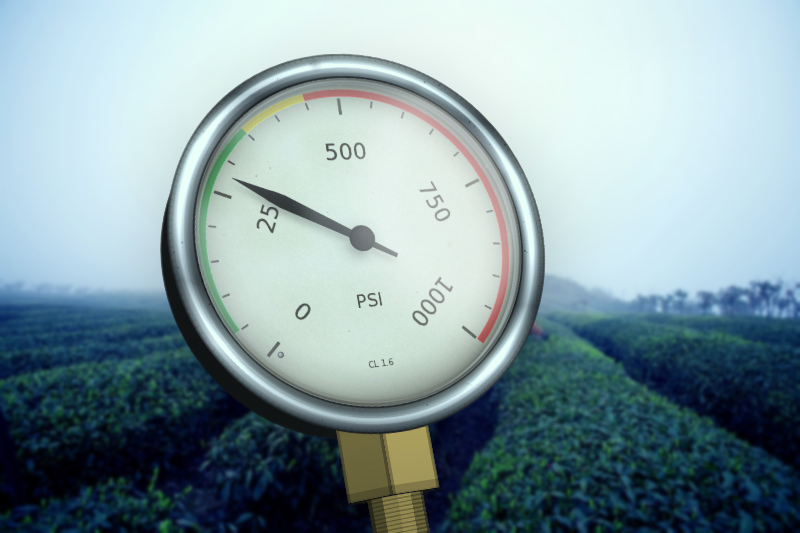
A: 275 psi
